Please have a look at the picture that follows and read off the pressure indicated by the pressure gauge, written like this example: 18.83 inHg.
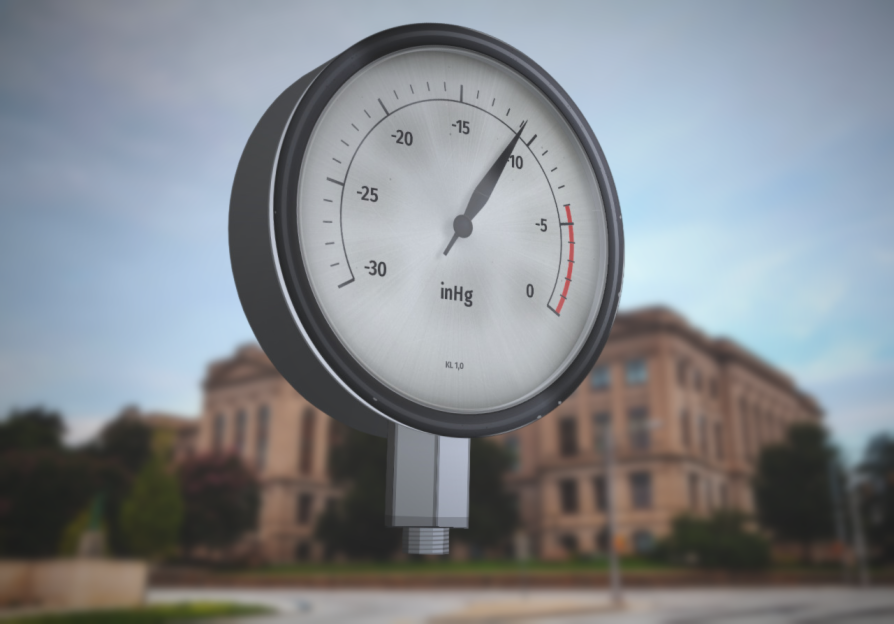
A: -11 inHg
